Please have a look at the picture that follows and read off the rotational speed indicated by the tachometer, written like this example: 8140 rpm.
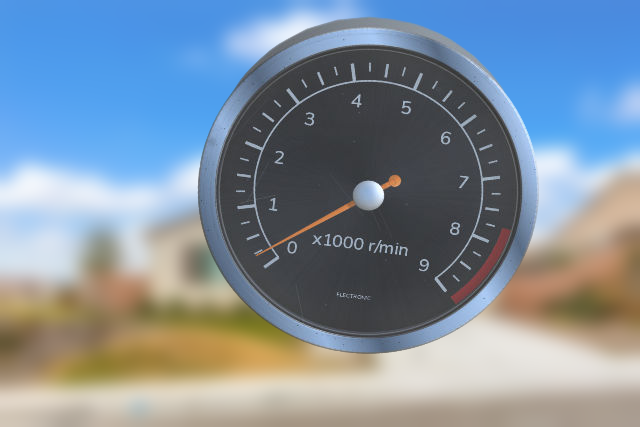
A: 250 rpm
